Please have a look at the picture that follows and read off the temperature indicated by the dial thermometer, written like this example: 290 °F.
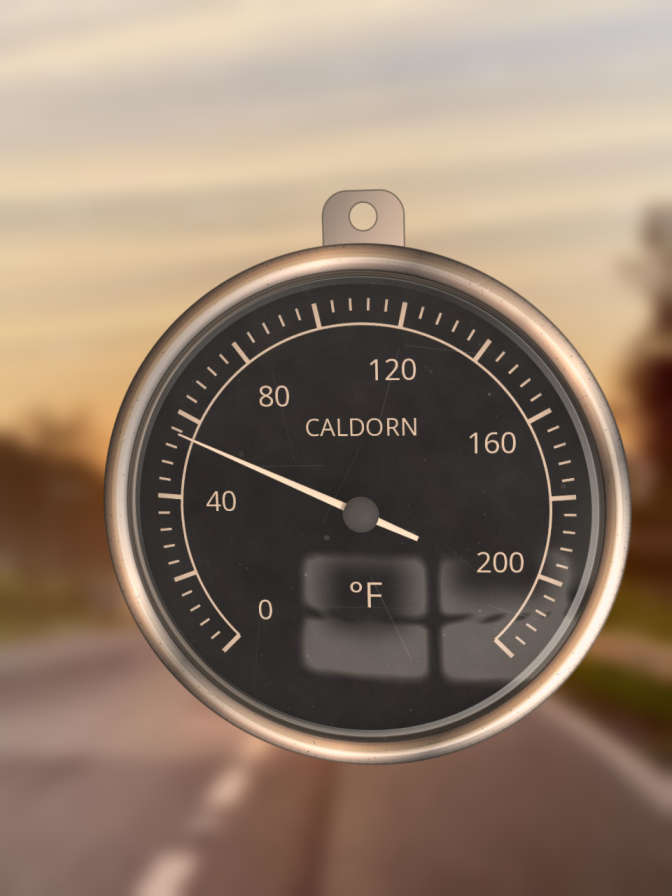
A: 56 °F
